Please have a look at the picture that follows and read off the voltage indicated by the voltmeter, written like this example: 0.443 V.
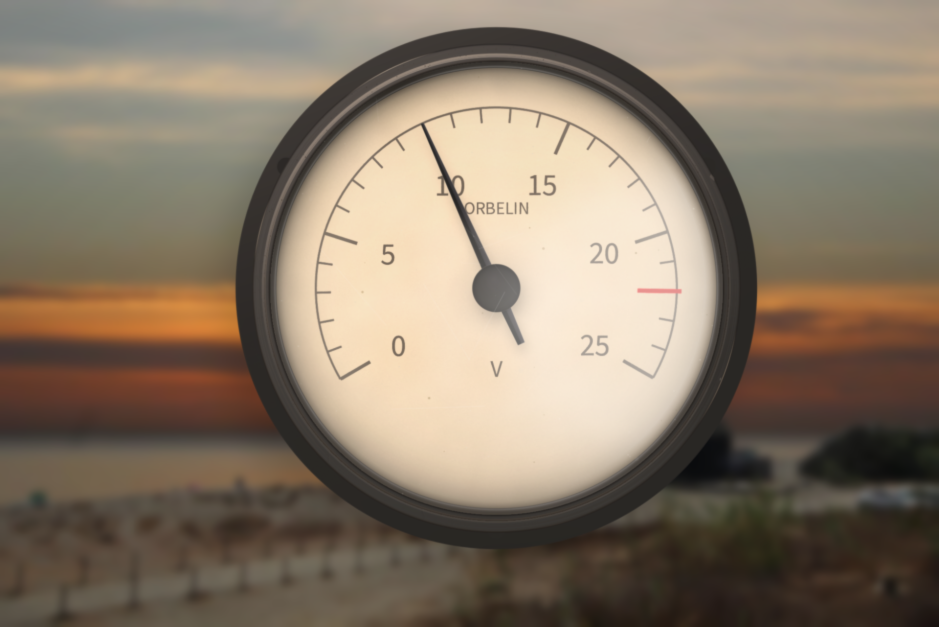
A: 10 V
